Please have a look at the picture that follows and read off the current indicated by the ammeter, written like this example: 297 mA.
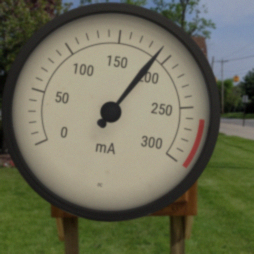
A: 190 mA
